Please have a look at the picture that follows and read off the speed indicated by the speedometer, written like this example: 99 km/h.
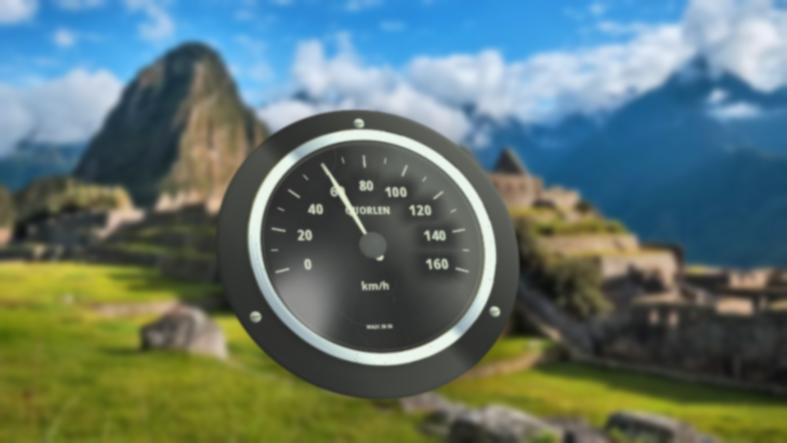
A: 60 km/h
